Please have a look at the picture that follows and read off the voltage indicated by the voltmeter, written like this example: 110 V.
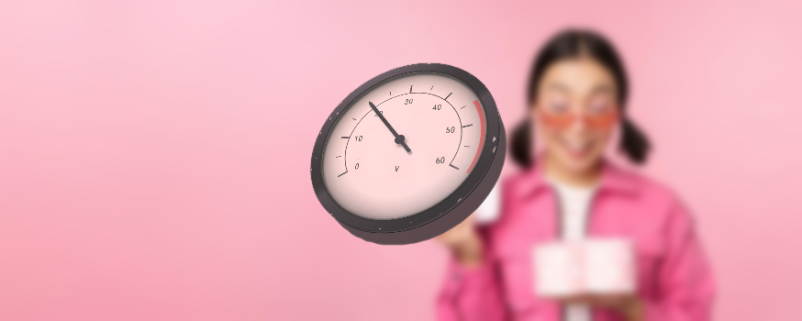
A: 20 V
